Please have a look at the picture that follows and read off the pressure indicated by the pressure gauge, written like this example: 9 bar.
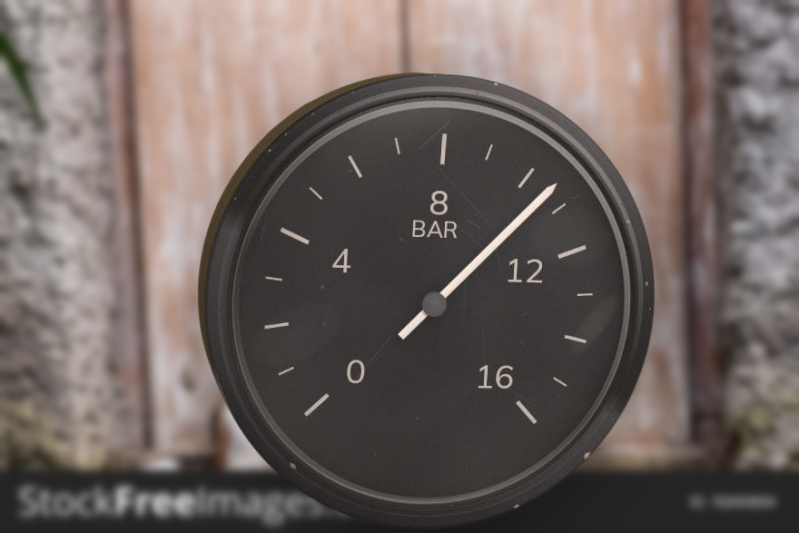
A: 10.5 bar
